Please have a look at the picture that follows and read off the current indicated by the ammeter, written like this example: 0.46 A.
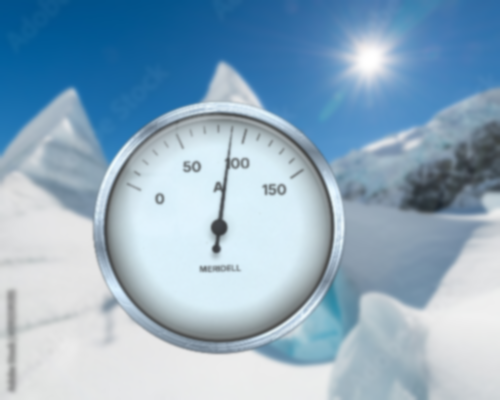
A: 90 A
